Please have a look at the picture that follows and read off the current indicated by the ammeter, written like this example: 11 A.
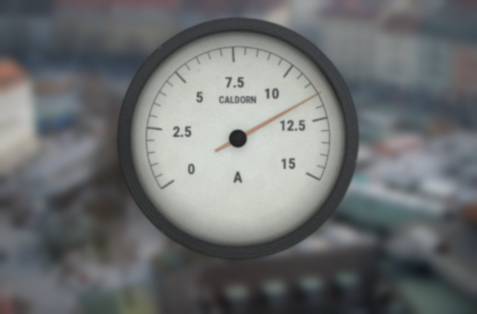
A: 11.5 A
